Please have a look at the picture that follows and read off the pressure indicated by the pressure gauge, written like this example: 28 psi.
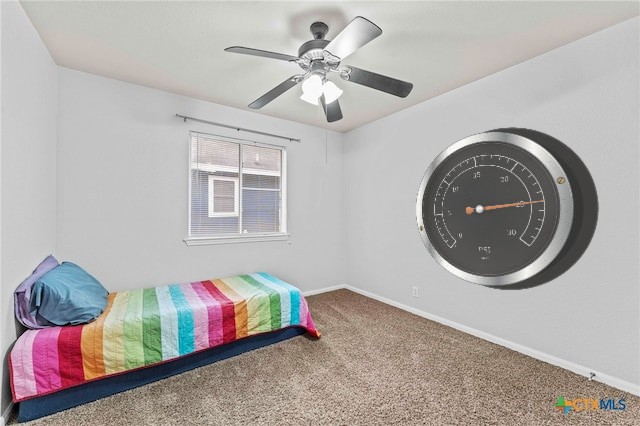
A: 25 psi
